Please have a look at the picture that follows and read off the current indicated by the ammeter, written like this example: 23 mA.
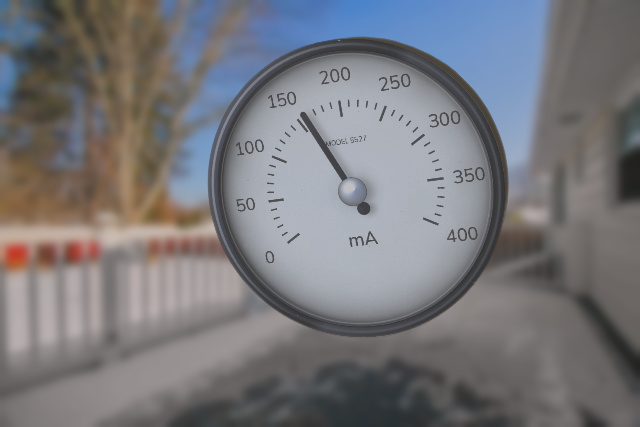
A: 160 mA
